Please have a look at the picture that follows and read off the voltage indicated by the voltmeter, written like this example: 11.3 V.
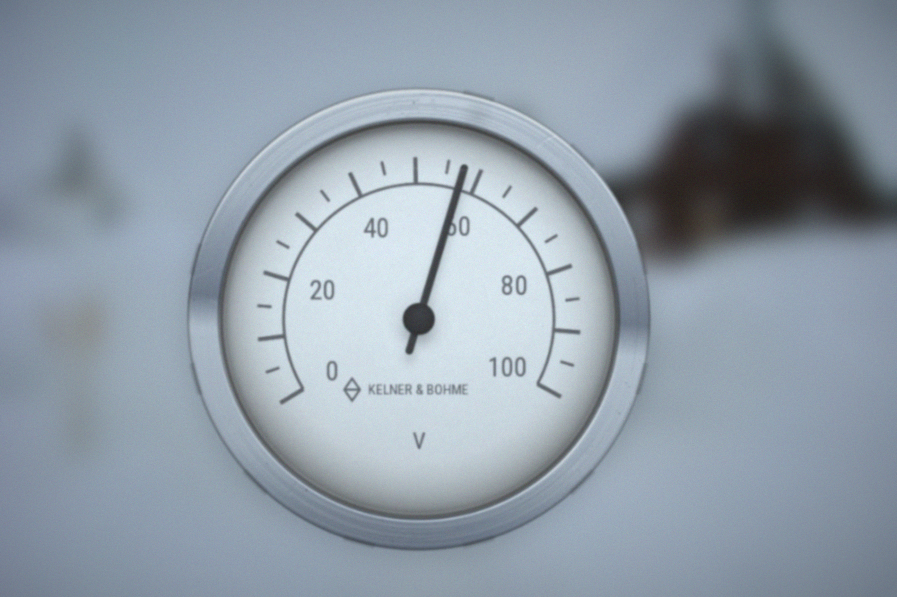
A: 57.5 V
